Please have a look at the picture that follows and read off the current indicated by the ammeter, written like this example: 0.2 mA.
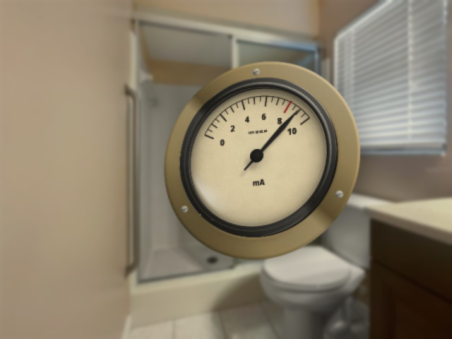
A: 9 mA
